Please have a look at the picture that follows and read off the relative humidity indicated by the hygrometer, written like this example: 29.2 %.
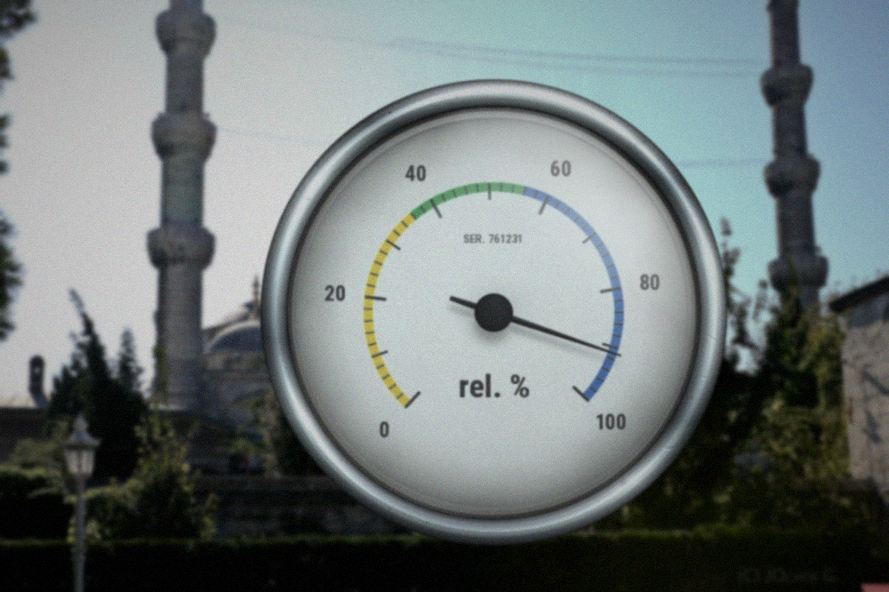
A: 91 %
